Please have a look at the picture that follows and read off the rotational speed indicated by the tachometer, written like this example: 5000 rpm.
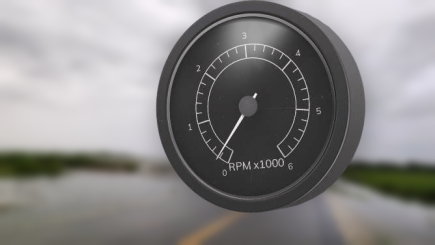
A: 200 rpm
